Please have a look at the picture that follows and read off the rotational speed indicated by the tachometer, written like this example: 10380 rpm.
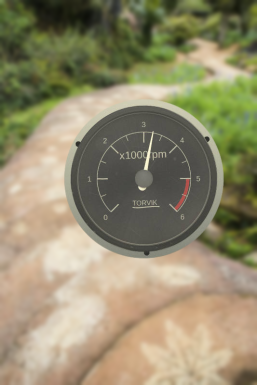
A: 3250 rpm
